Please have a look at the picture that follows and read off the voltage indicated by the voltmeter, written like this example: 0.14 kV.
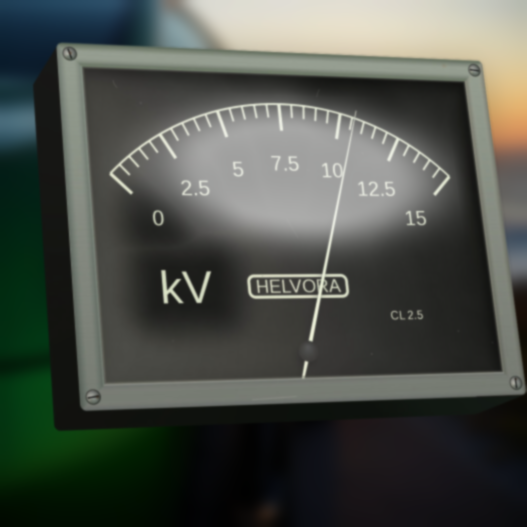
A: 10.5 kV
